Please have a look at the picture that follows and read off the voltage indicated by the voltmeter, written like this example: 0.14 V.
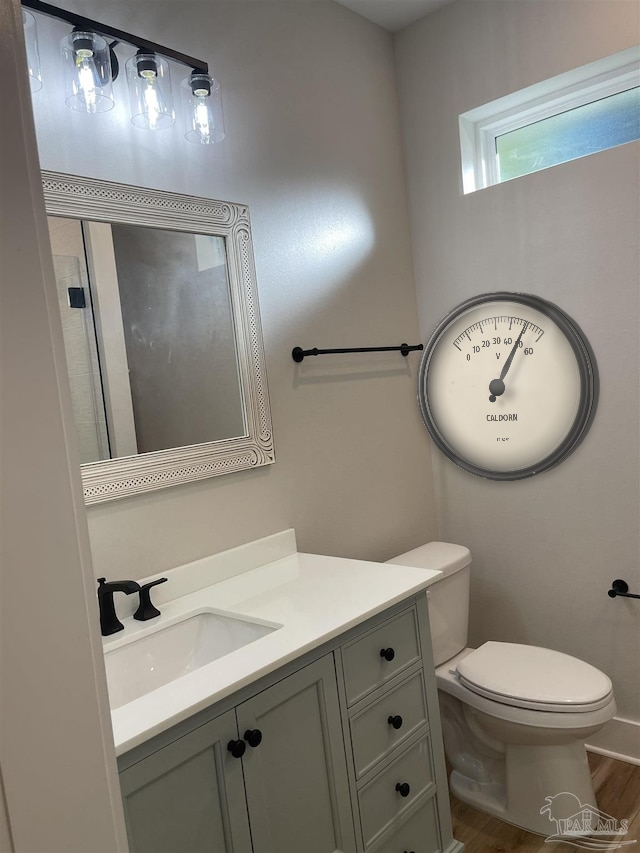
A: 50 V
